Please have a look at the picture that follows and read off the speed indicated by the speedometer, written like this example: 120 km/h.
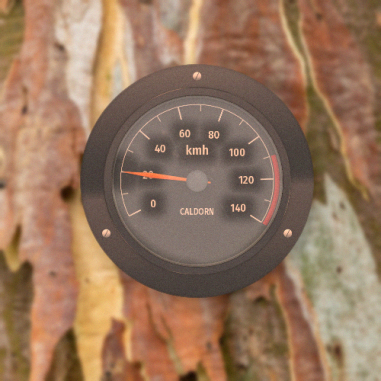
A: 20 km/h
